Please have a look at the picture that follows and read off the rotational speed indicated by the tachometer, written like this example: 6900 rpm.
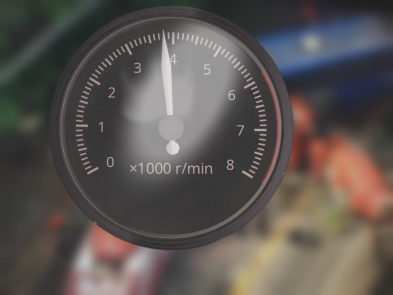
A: 3800 rpm
